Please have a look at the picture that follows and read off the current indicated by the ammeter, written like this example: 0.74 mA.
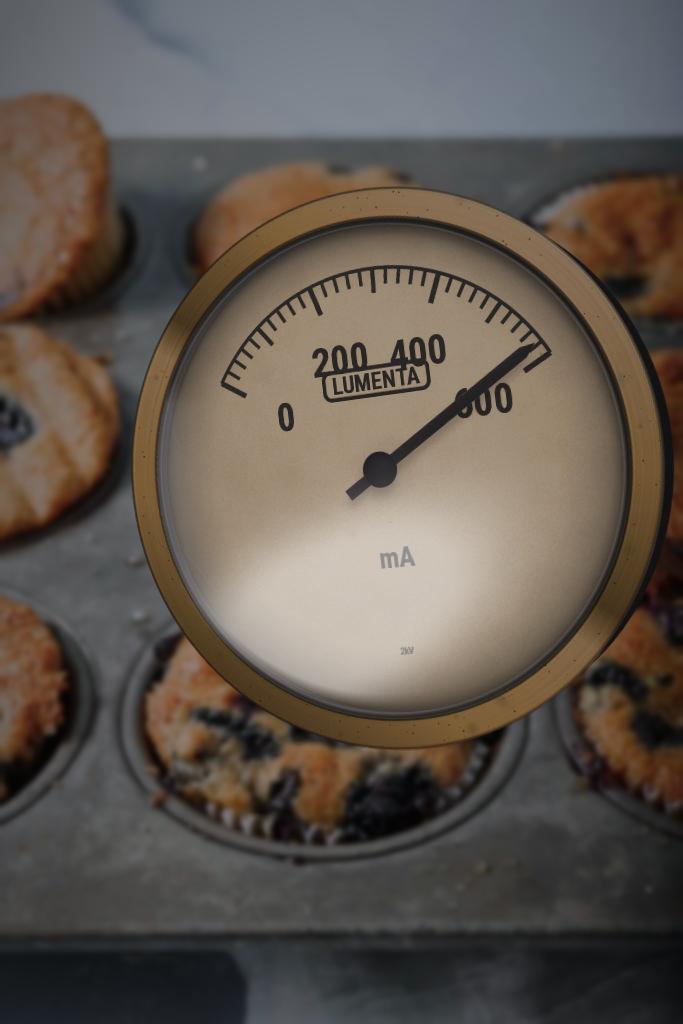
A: 580 mA
